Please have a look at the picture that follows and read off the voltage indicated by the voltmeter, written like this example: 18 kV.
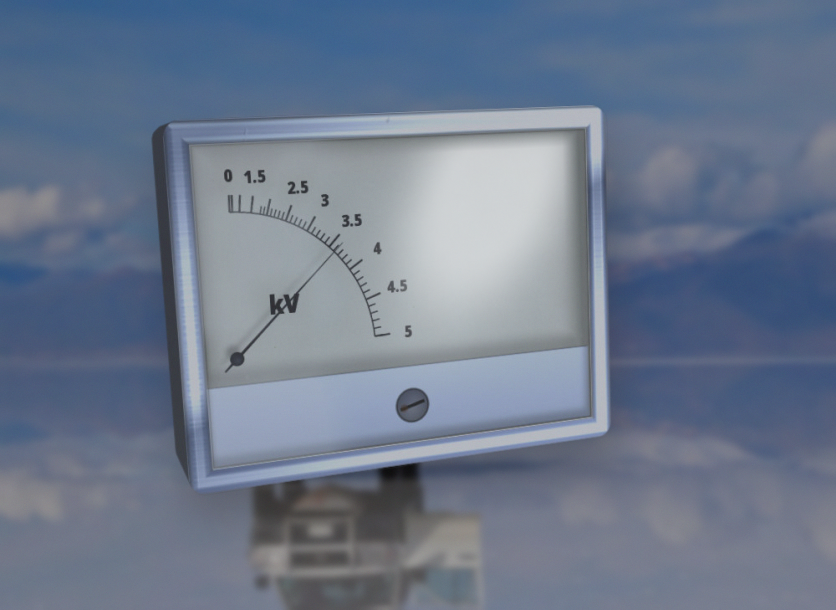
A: 3.6 kV
